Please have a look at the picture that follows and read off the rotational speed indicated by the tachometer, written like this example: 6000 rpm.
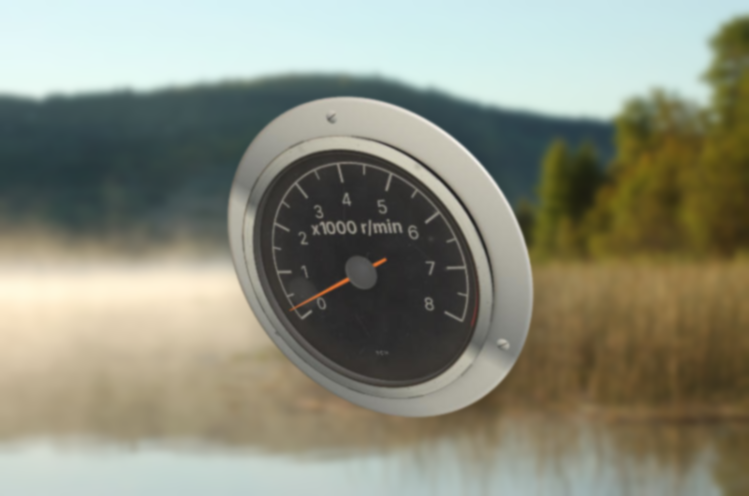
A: 250 rpm
